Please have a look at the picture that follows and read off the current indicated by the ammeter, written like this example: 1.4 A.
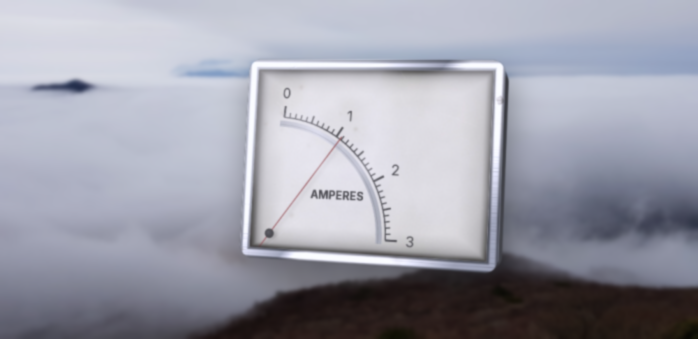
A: 1.1 A
